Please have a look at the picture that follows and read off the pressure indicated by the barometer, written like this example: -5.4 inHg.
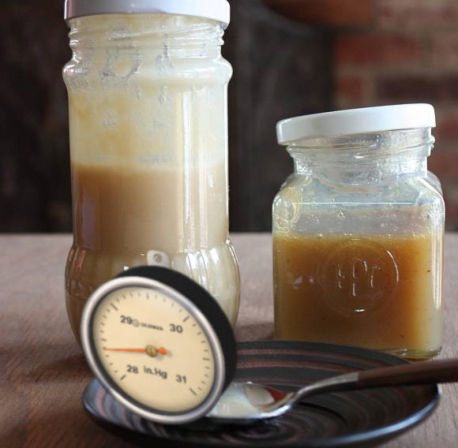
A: 28.4 inHg
